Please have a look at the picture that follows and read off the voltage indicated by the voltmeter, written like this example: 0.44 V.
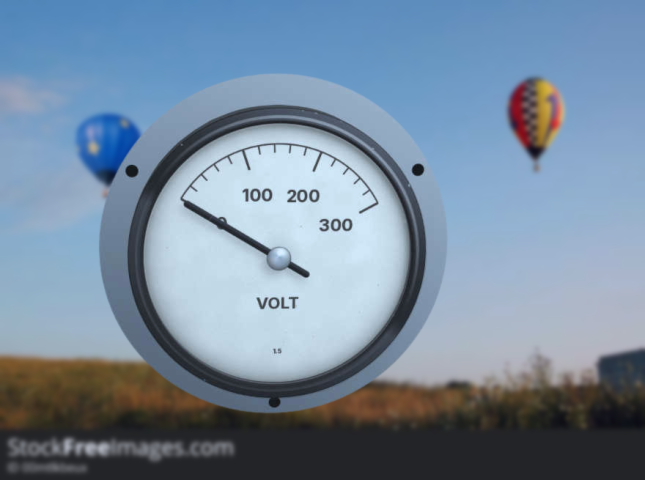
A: 0 V
